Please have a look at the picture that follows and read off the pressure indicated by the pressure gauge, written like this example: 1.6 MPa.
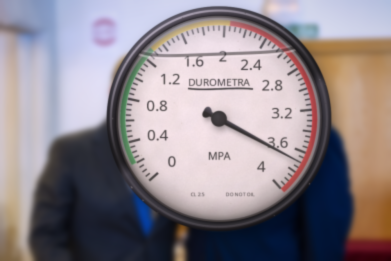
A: 3.7 MPa
